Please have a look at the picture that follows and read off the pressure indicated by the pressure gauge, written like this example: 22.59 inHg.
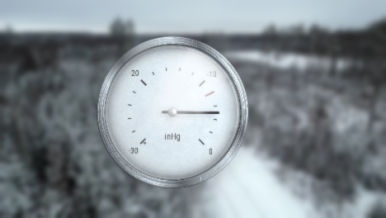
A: -5 inHg
